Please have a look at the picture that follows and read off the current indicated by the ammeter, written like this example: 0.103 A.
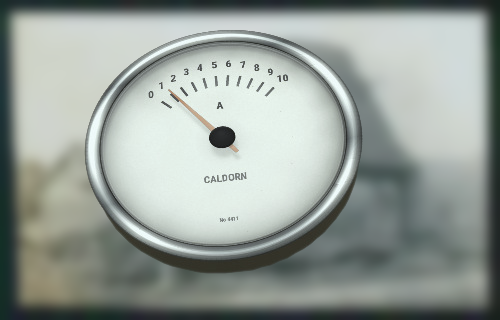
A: 1 A
